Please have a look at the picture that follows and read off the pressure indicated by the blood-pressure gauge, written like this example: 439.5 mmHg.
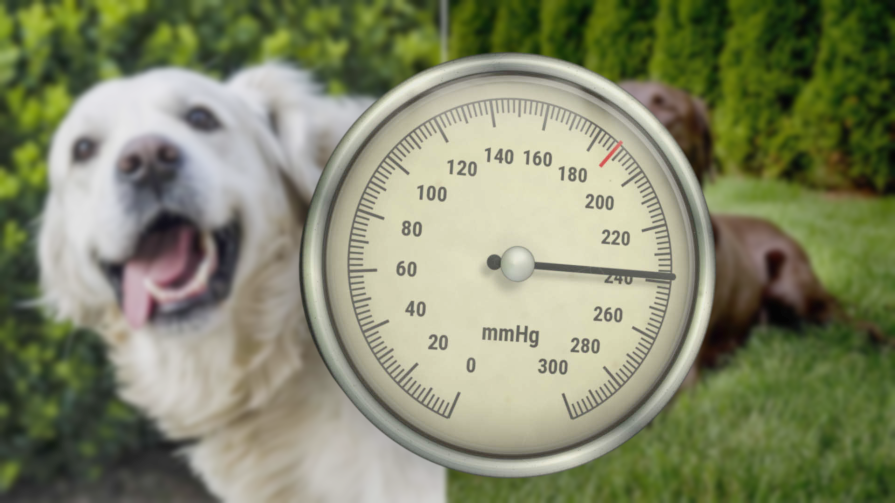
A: 238 mmHg
